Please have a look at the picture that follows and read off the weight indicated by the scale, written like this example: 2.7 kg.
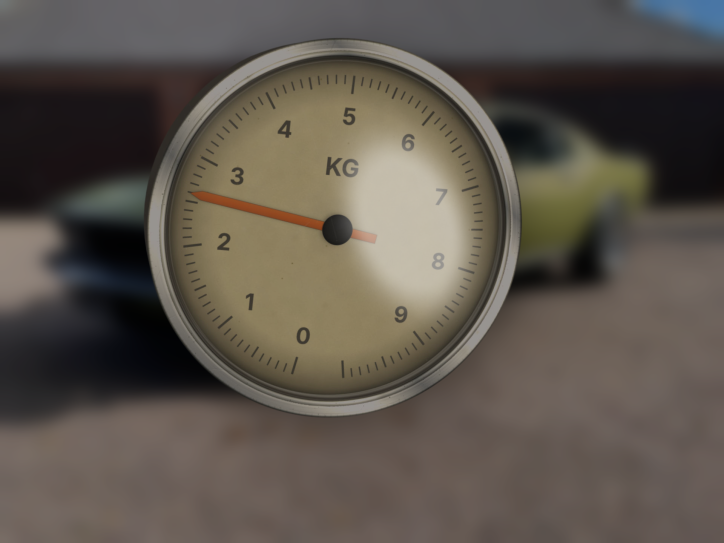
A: 2.6 kg
